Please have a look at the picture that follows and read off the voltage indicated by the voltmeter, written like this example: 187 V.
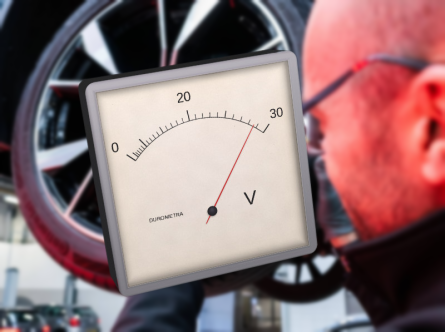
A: 28.5 V
